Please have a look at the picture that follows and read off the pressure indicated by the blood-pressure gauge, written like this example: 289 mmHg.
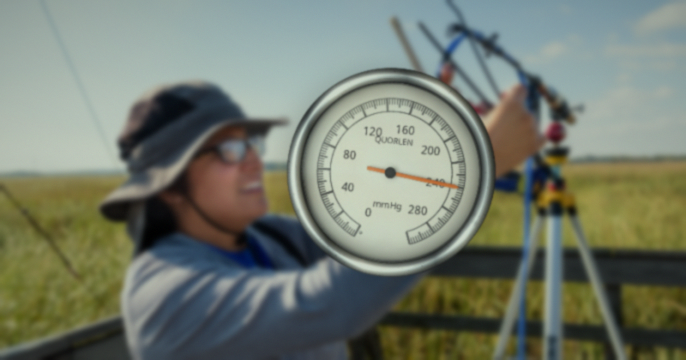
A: 240 mmHg
